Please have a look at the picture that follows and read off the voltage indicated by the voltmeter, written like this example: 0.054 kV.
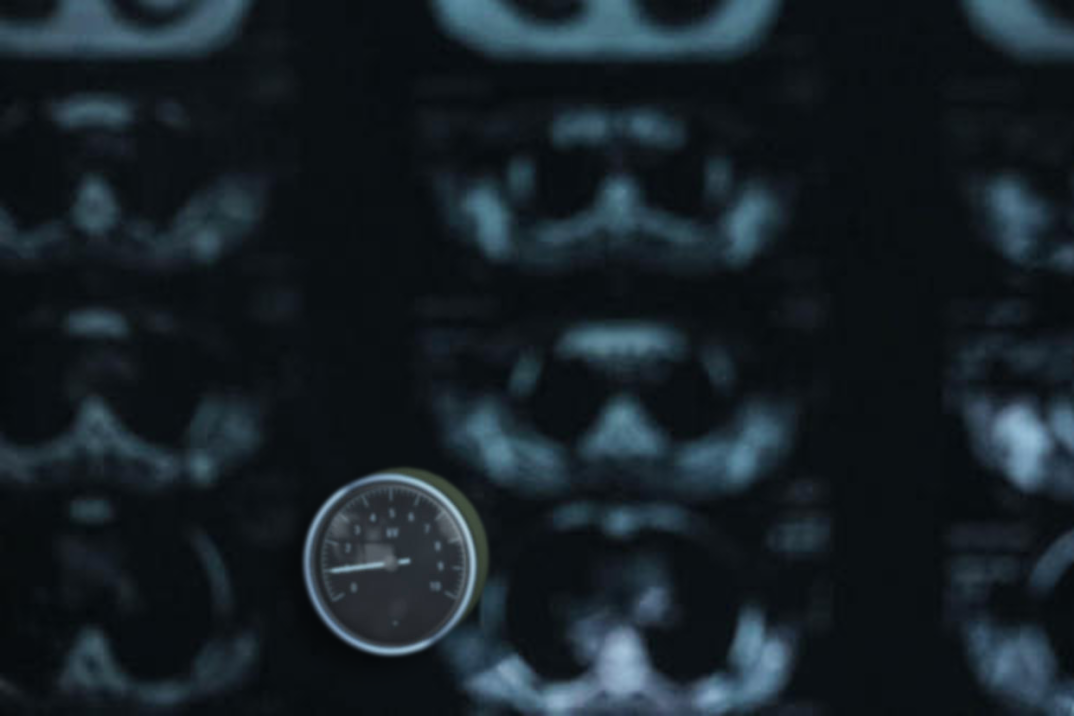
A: 1 kV
